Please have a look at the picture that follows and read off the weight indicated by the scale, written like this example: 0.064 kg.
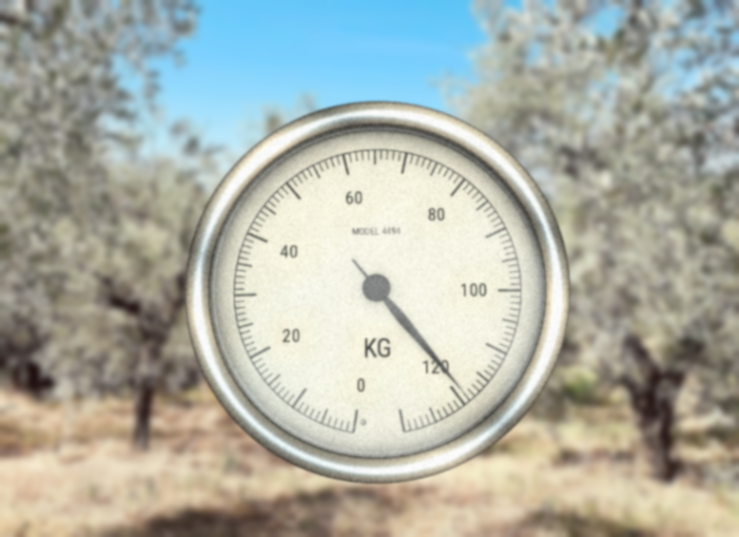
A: 119 kg
